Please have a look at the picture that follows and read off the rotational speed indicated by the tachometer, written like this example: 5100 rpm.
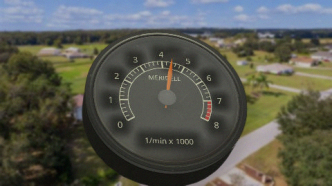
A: 4400 rpm
